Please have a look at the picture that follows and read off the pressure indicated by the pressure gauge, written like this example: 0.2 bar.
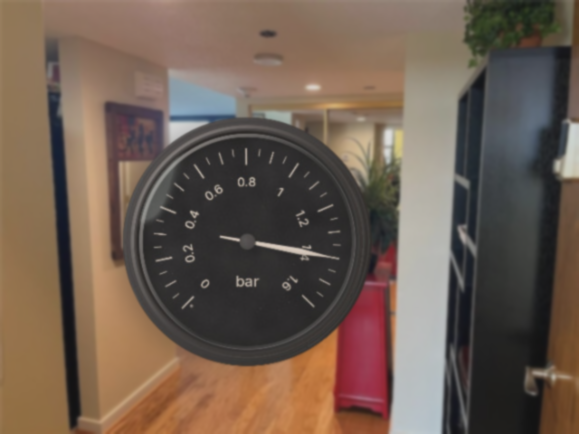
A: 1.4 bar
